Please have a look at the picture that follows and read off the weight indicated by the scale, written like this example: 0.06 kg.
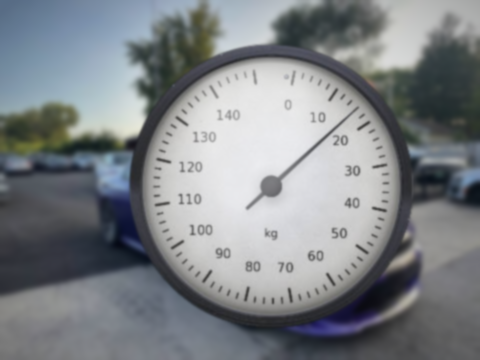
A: 16 kg
